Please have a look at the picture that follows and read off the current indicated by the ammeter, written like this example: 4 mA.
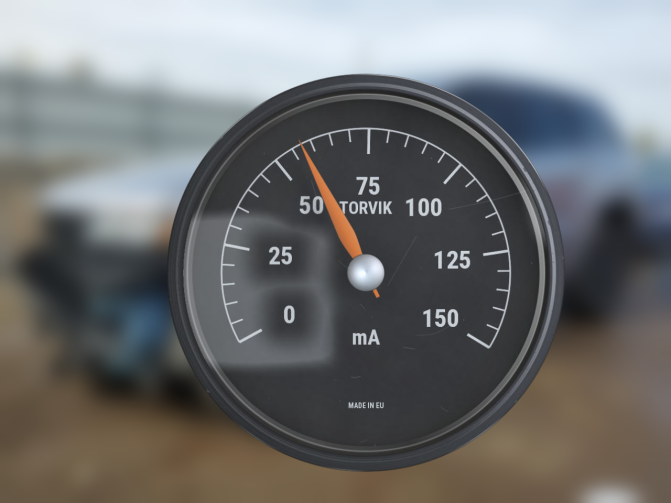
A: 57.5 mA
